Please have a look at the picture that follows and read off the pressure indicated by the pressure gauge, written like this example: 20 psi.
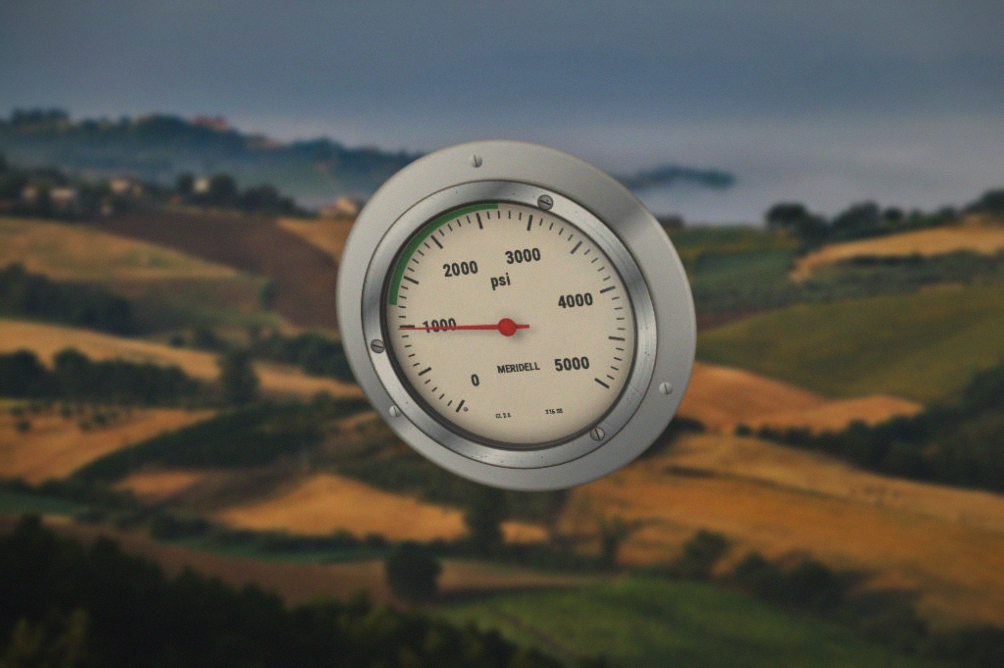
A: 1000 psi
